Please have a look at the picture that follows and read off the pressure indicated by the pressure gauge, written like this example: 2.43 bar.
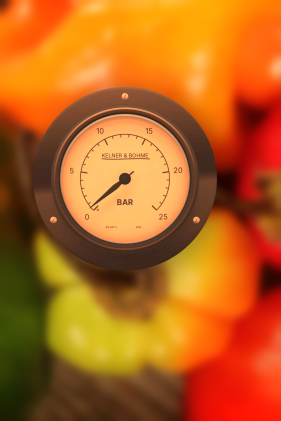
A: 0.5 bar
